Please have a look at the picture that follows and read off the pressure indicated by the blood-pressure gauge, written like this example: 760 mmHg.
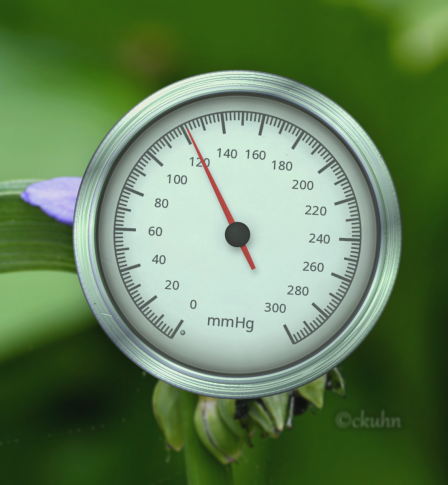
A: 122 mmHg
